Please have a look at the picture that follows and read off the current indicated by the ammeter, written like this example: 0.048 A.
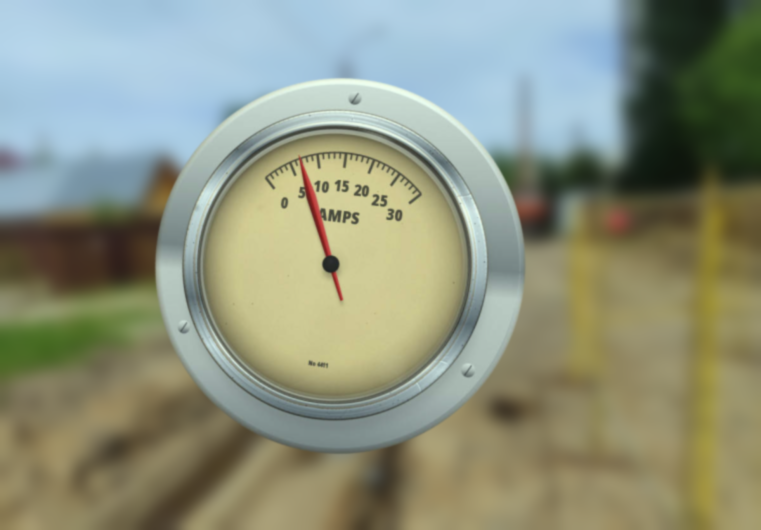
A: 7 A
